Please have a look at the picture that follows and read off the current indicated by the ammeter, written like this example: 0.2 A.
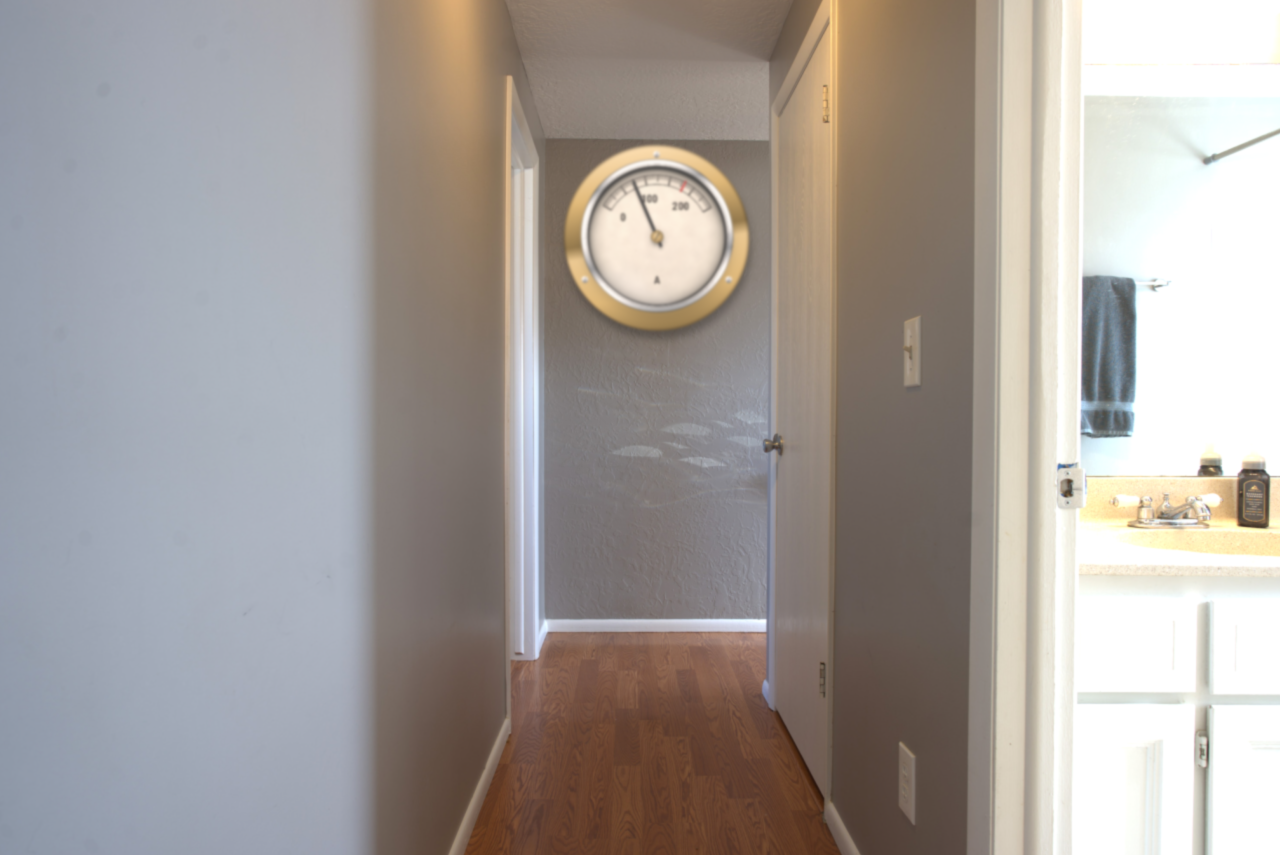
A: 75 A
